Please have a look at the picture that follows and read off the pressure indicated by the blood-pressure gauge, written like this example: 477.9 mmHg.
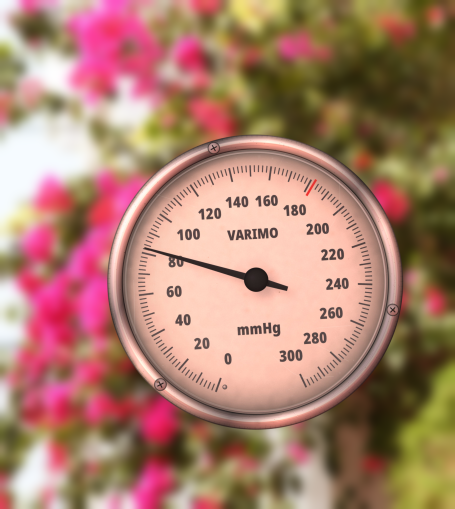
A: 82 mmHg
